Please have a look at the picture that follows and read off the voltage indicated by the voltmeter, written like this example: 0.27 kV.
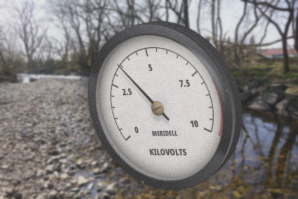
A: 3.5 kV
